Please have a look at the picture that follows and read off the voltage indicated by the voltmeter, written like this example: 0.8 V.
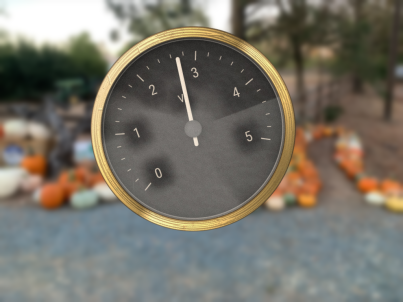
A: 2.7 V
